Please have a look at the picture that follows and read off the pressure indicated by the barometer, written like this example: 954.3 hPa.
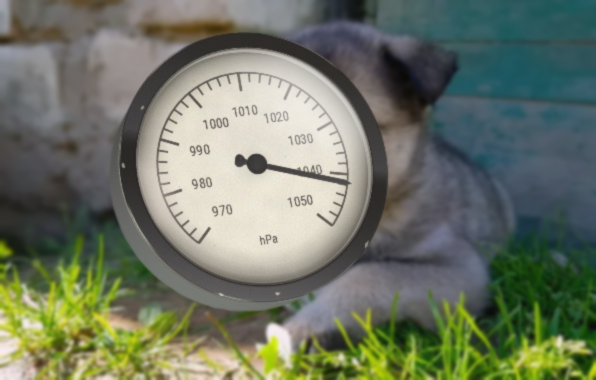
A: 1042 hPa
